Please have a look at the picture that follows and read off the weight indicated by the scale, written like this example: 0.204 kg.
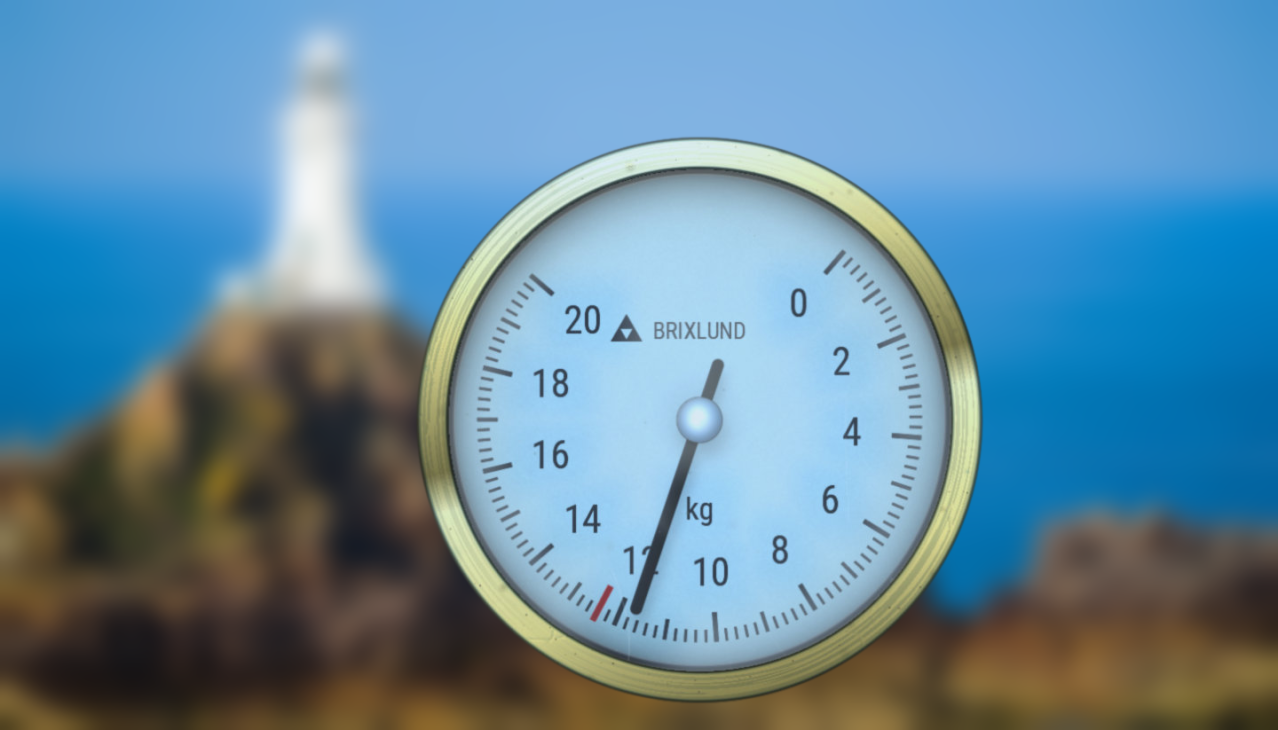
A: 11.7 kg
